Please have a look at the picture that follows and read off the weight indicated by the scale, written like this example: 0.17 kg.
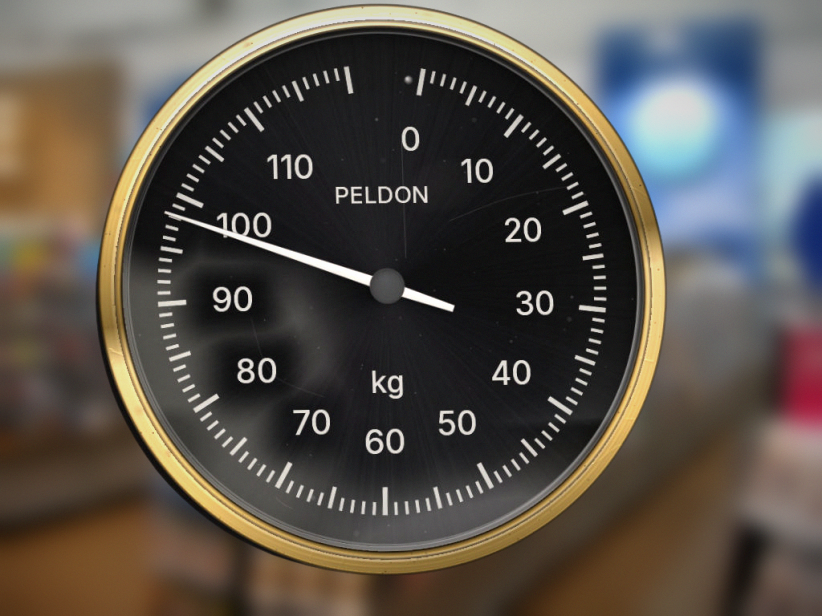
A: 98 kg
